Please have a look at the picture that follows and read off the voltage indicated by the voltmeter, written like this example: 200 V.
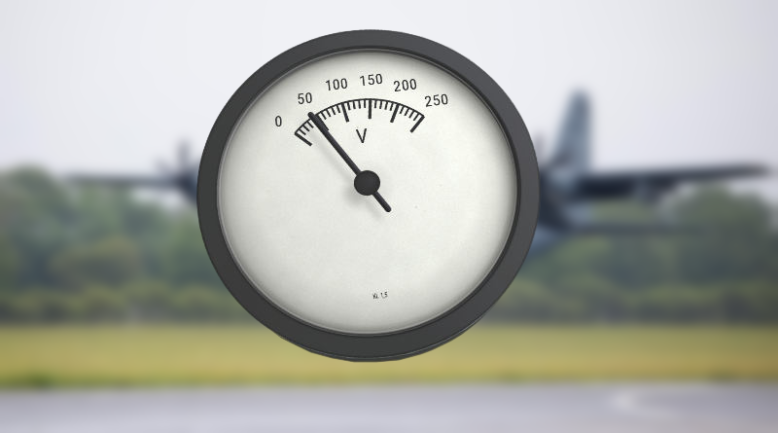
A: 40 V
